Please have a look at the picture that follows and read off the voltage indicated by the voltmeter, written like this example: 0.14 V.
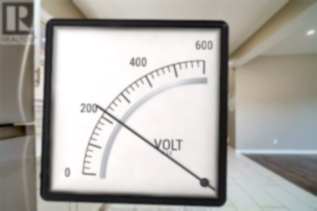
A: 220 V
